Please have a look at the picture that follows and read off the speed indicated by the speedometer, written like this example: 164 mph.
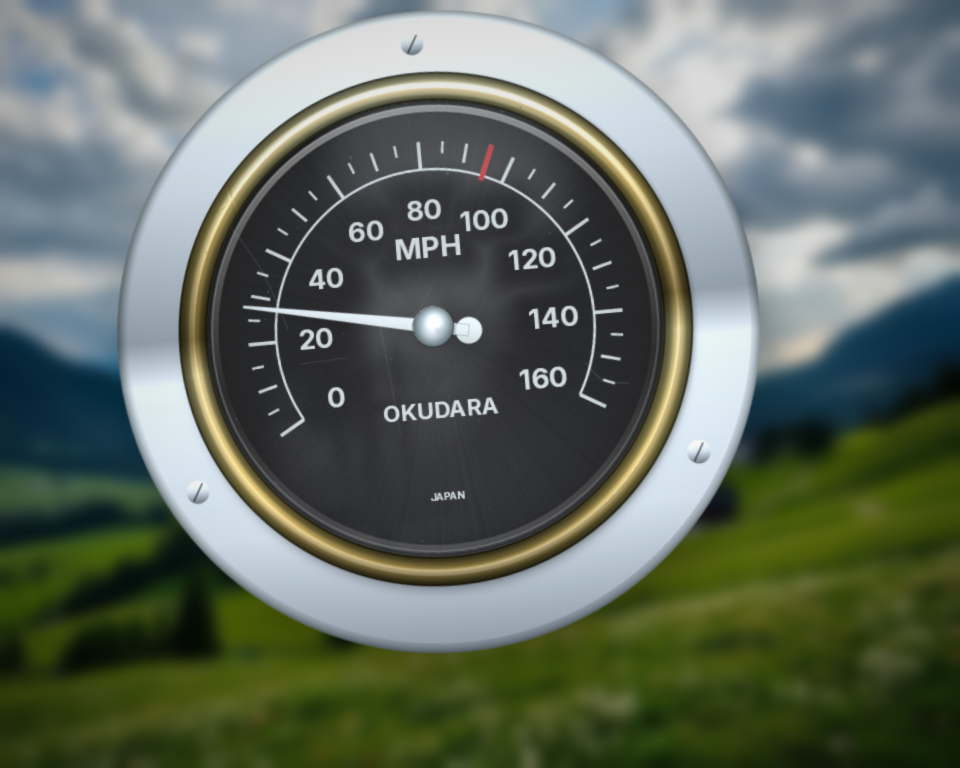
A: 27.5 mph
